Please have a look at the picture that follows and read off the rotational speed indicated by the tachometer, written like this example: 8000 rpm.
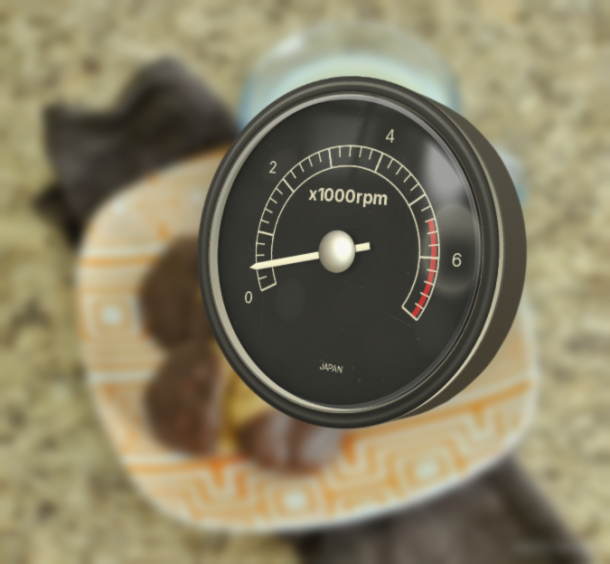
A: 400 rpm
